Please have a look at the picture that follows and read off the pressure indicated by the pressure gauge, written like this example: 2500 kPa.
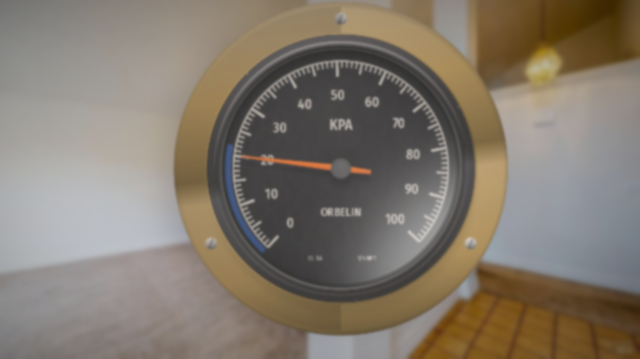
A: 20 kPa
